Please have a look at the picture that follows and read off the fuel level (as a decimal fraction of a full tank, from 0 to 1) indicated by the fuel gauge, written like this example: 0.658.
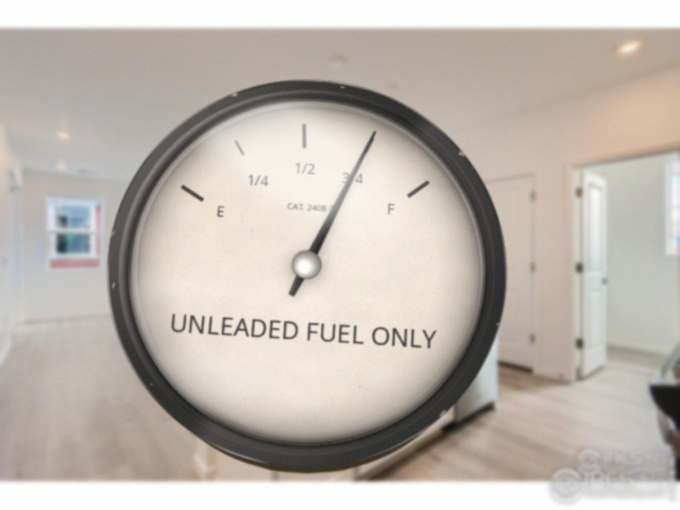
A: 0.75
